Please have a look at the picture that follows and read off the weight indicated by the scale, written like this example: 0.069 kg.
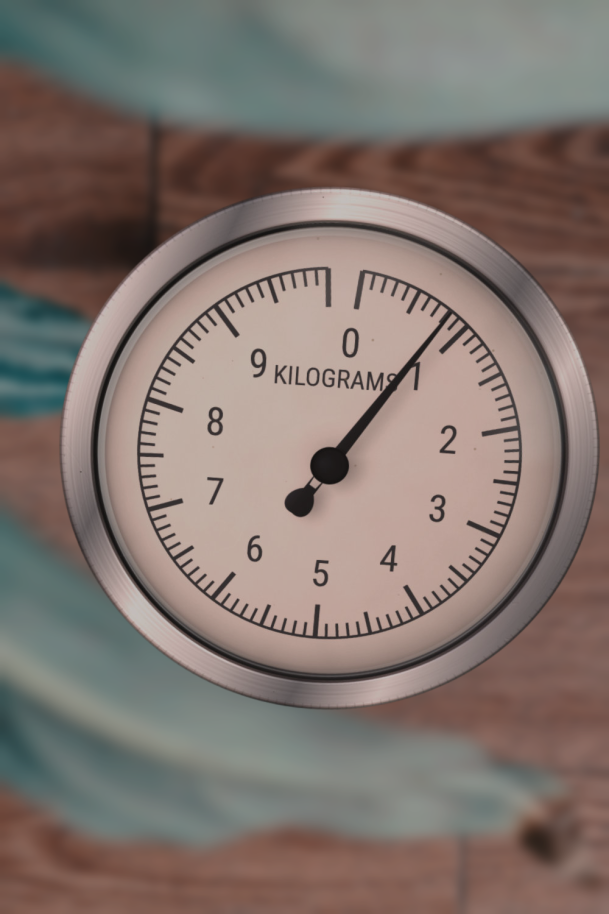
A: 0.8 kg
